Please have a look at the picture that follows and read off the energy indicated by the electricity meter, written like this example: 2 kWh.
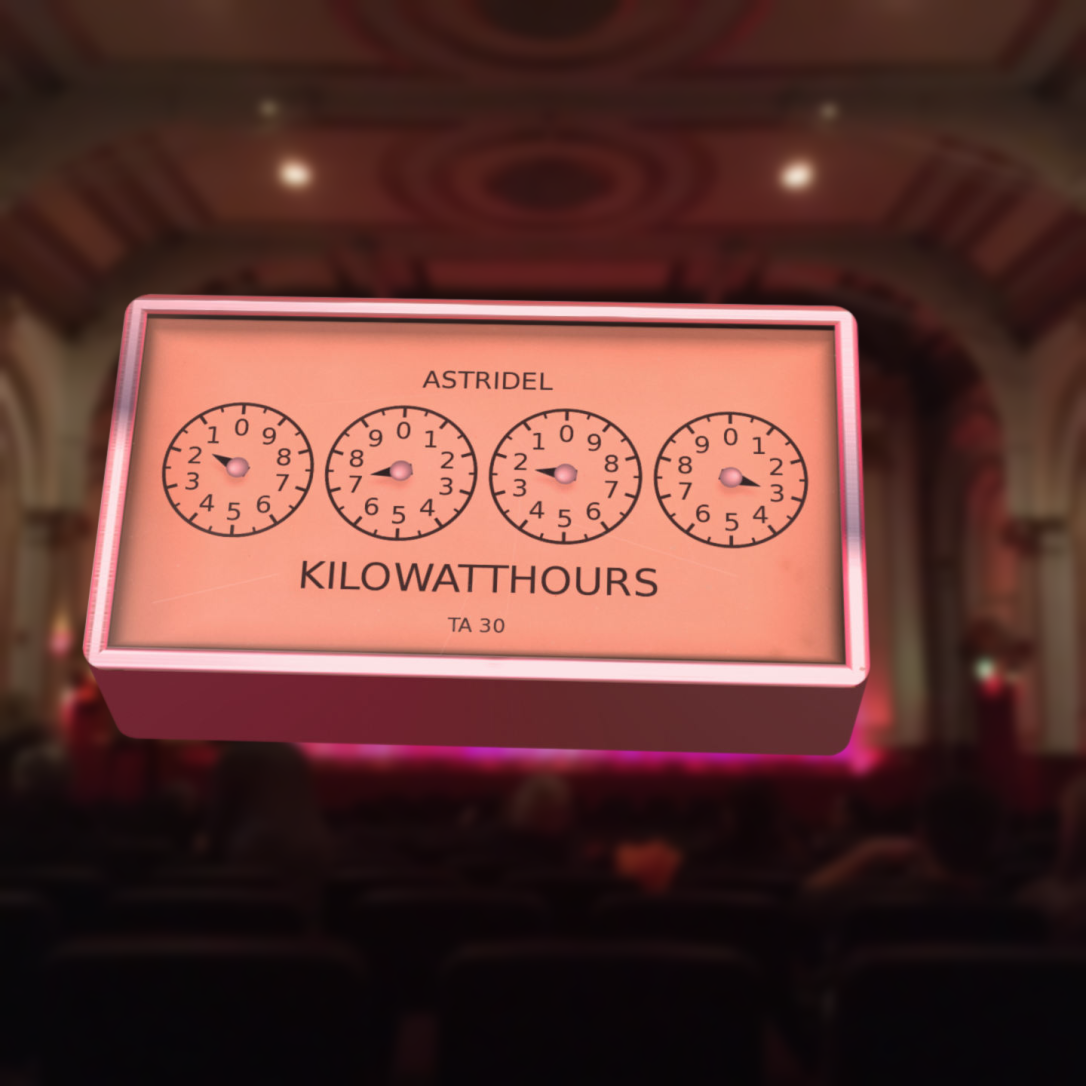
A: 1723 kWh
